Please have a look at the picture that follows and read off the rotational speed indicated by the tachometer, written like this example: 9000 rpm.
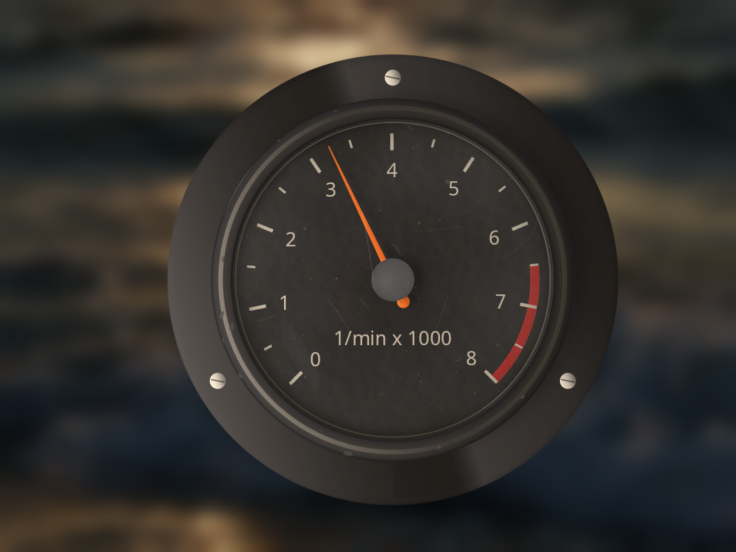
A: 3250 rpm
